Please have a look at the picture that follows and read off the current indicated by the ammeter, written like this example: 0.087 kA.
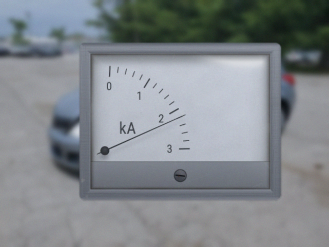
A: 2.2 kA
